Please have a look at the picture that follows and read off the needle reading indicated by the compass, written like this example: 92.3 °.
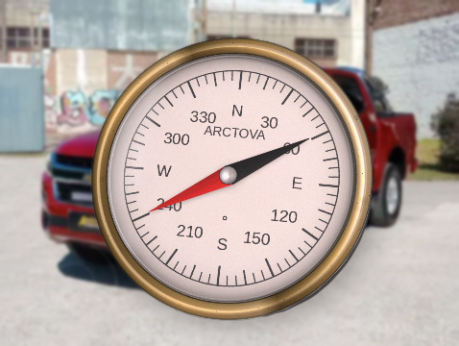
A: 240 °
